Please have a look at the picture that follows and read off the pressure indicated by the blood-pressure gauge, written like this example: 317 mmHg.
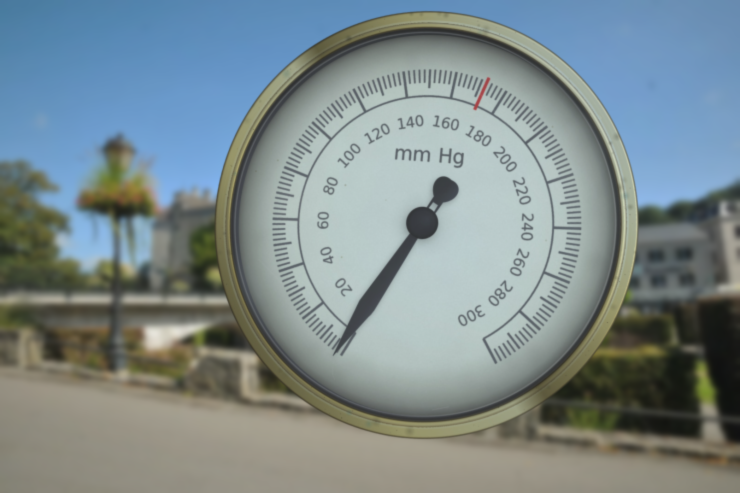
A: 2 mmHg
